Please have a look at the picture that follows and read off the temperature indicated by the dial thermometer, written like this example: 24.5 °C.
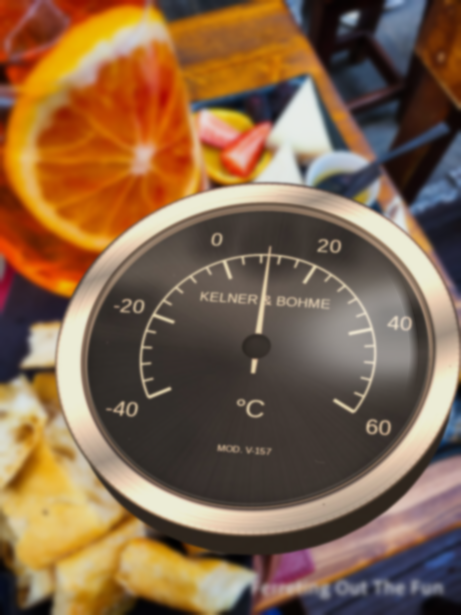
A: 10 °C
